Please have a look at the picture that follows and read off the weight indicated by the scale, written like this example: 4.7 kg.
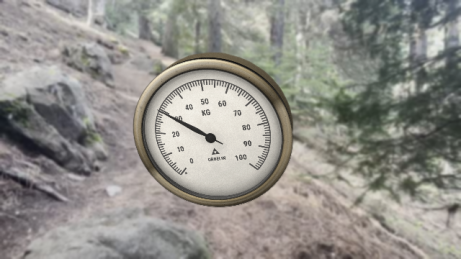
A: 30 kg
